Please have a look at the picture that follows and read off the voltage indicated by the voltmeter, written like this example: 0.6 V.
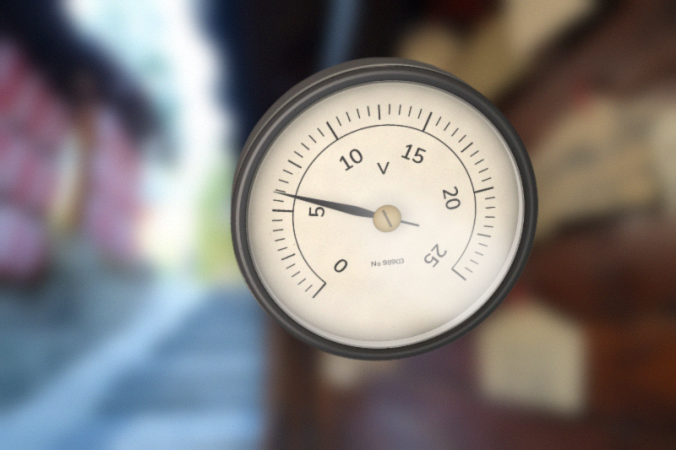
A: 6 V
